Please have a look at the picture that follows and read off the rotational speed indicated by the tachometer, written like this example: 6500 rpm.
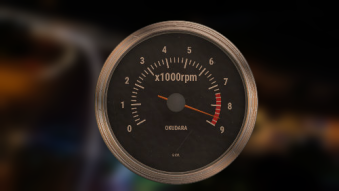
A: 8600 rpm
